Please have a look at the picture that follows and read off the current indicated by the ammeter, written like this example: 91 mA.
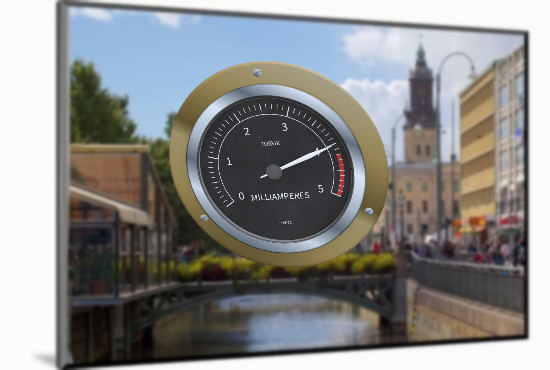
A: 4 mA
